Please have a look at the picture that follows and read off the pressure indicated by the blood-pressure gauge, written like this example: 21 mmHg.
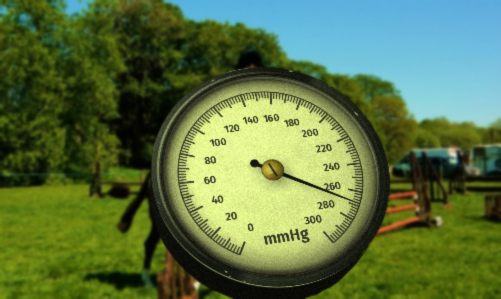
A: 270 mmHg
